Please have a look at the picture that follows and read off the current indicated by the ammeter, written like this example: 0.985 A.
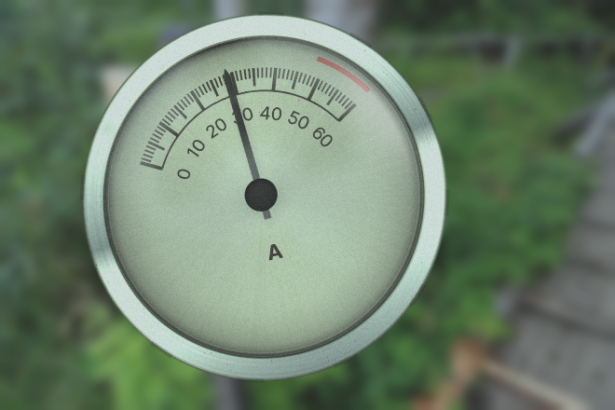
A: 29 A
